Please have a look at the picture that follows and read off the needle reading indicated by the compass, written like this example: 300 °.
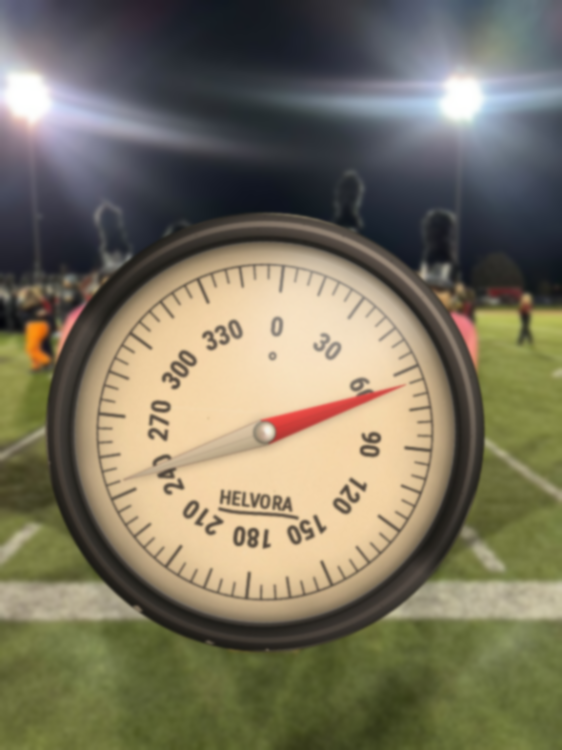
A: 65 °
